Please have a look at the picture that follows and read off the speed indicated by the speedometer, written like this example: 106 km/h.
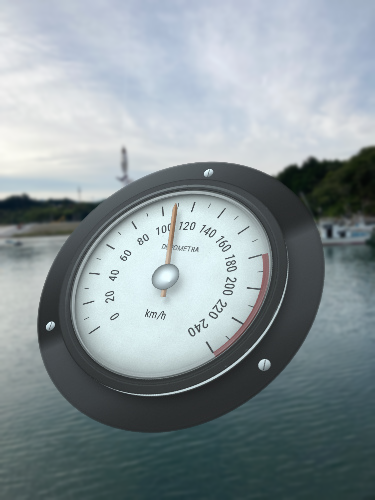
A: 110 km/h
